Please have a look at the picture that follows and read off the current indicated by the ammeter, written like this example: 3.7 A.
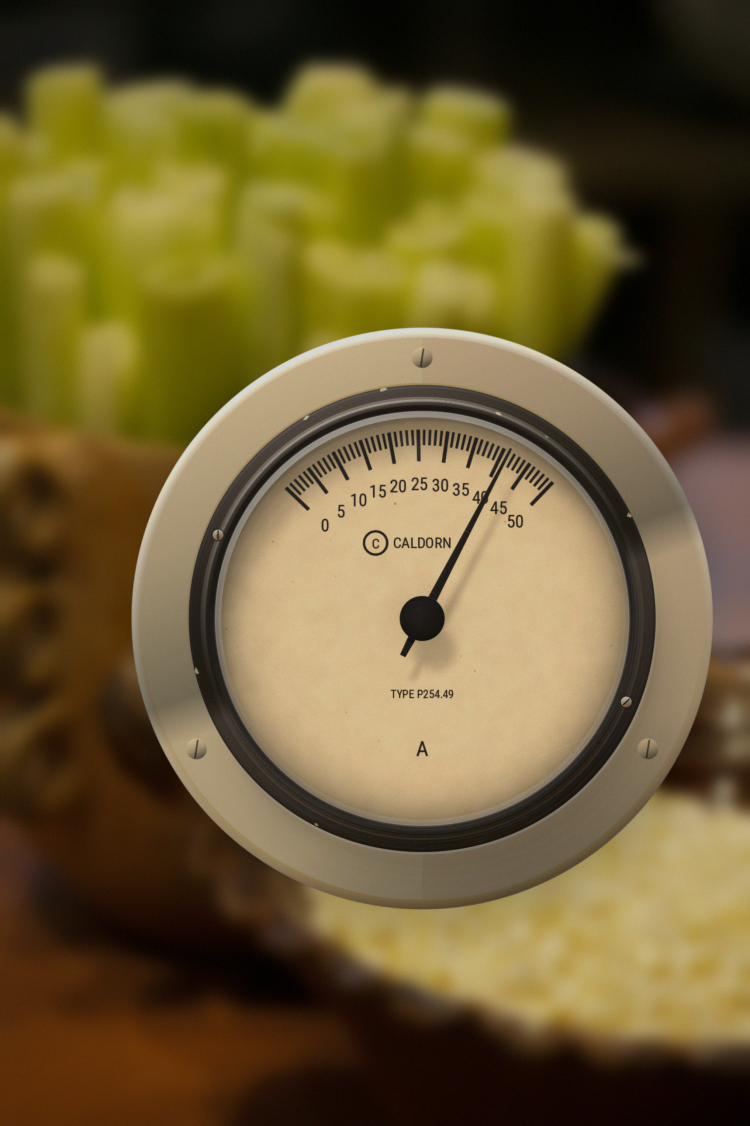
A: 41 A
